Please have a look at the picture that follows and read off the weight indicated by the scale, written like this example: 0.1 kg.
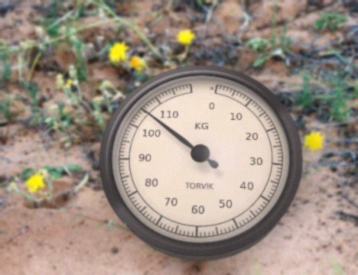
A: 105 kg
